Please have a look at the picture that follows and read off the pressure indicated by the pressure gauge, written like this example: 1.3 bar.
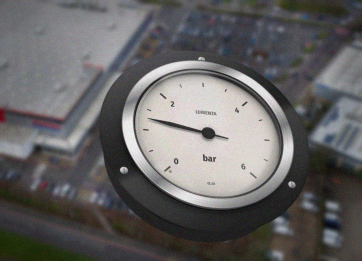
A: 1.25 bar
